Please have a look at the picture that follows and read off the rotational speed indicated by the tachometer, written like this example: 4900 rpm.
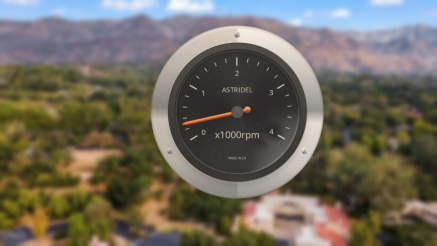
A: 300 rpm
